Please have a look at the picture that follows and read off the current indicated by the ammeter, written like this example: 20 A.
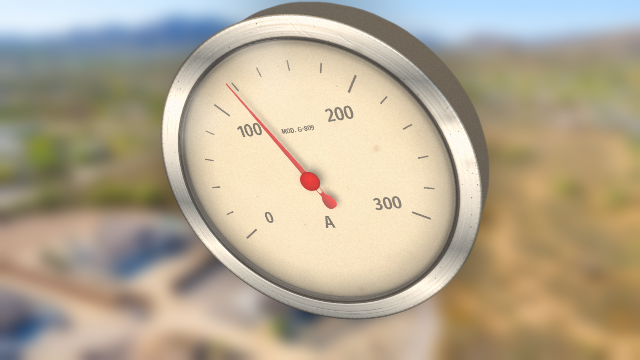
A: 120 A
